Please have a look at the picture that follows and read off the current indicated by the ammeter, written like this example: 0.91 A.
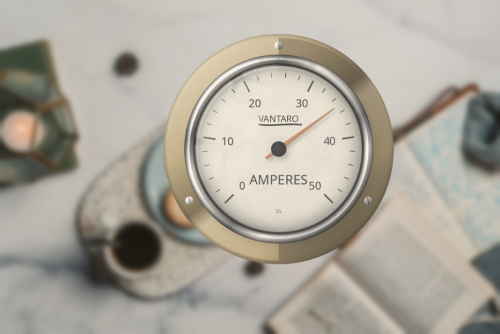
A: 35 A
